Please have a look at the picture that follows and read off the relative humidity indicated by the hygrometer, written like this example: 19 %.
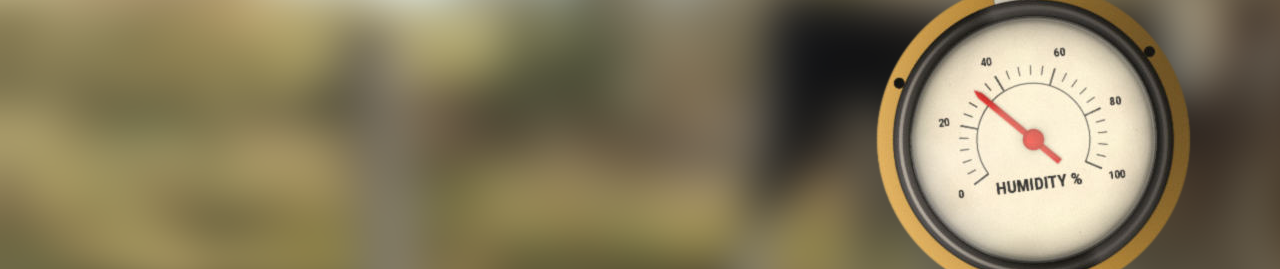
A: 32 %
